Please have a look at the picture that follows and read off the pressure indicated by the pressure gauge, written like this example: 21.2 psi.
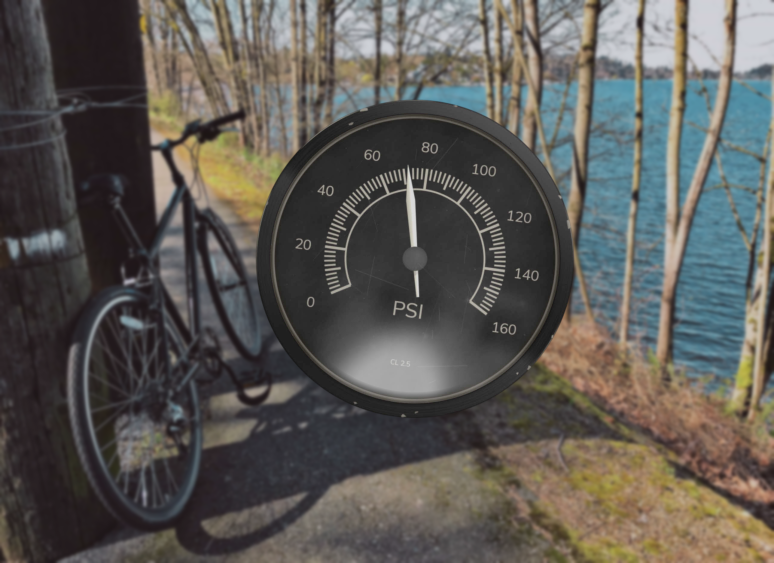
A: 72 psi
